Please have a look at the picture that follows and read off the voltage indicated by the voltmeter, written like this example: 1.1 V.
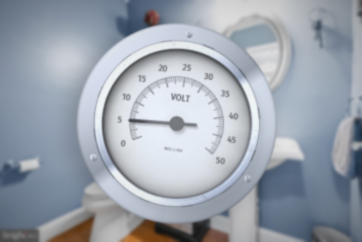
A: 5 V
